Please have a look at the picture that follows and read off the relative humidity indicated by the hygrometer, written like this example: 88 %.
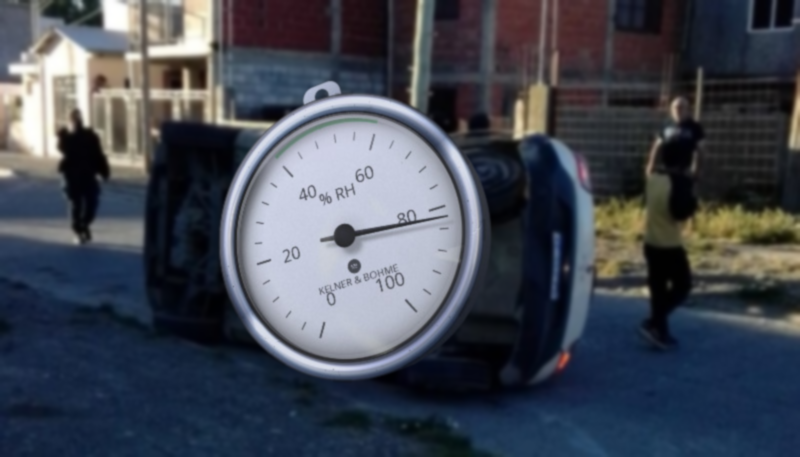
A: 82 %
